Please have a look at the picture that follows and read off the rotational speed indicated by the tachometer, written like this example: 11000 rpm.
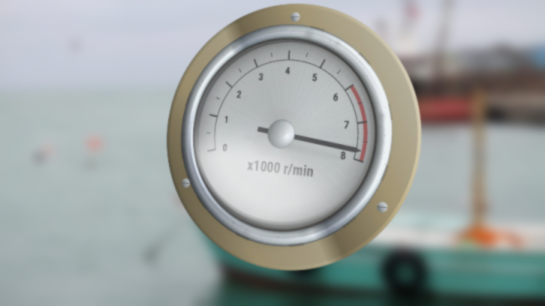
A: 7750 rpm
